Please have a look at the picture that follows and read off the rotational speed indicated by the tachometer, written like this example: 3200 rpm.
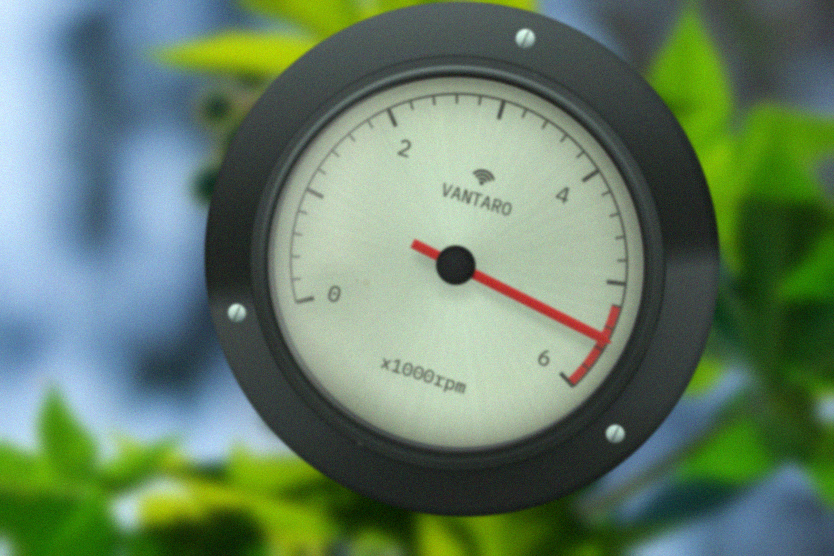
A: 5500 rpm
